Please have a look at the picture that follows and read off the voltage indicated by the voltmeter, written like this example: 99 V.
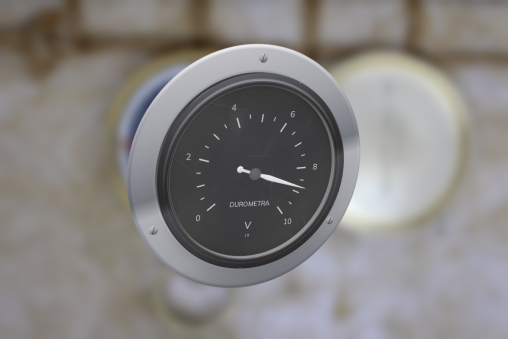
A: 8.75 V
